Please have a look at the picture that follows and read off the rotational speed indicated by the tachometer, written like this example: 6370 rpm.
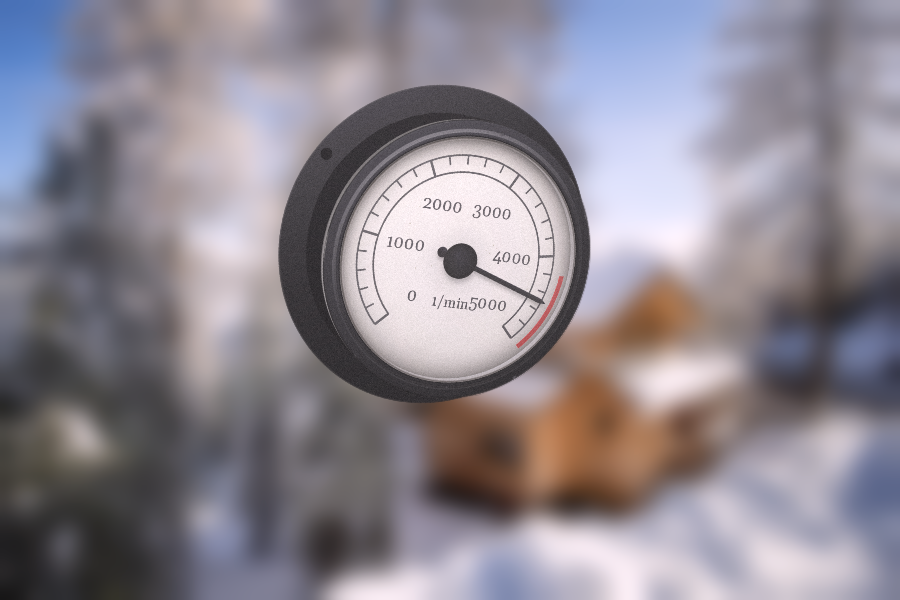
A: 4500 rpm
